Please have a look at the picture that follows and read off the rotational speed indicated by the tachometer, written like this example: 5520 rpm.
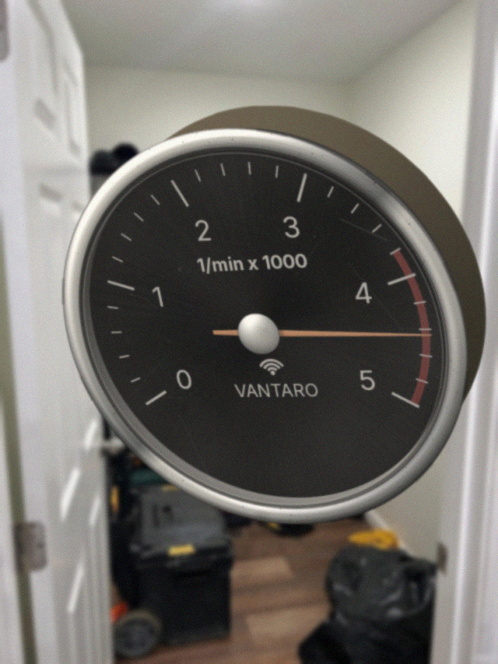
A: 4400 rpm
